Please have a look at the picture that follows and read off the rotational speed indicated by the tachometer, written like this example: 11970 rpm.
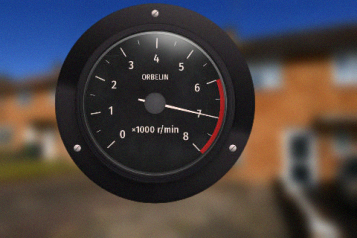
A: 7000 rpm
